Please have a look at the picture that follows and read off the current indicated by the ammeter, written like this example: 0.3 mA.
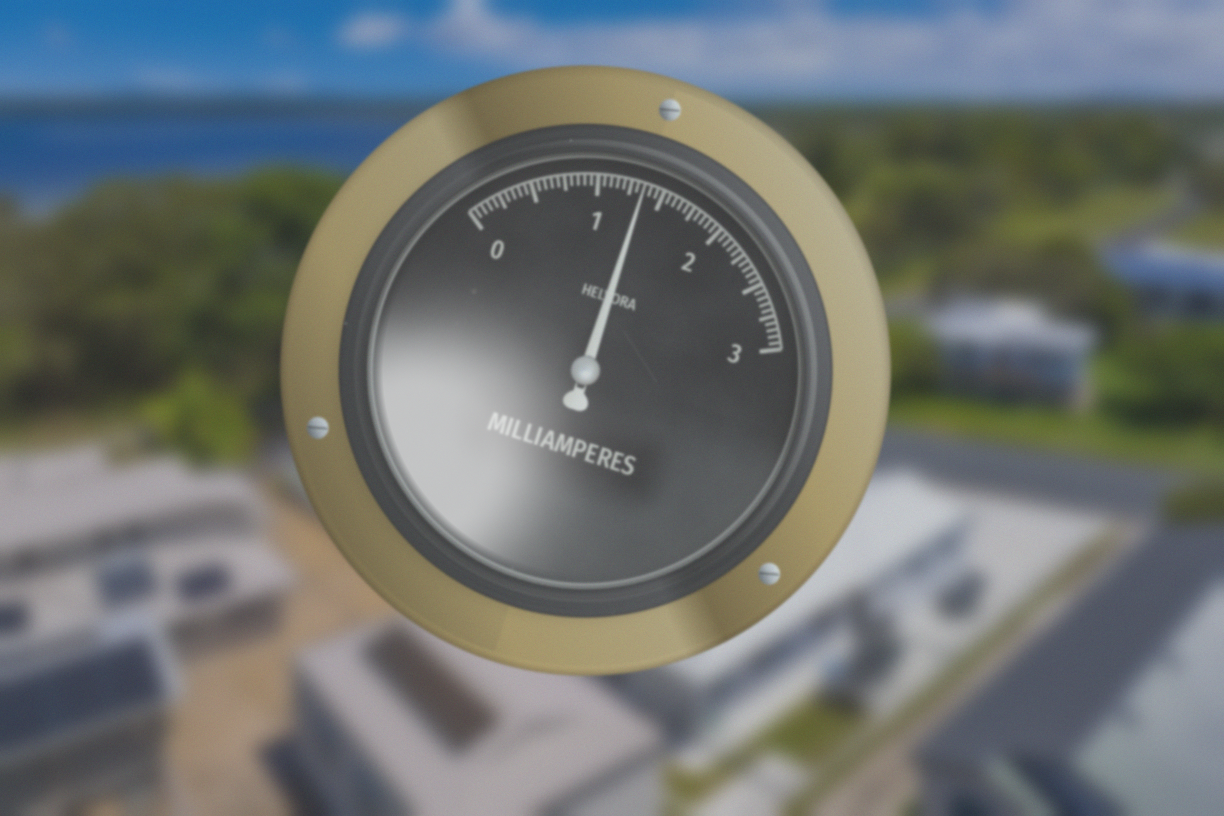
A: 1.35 mA
